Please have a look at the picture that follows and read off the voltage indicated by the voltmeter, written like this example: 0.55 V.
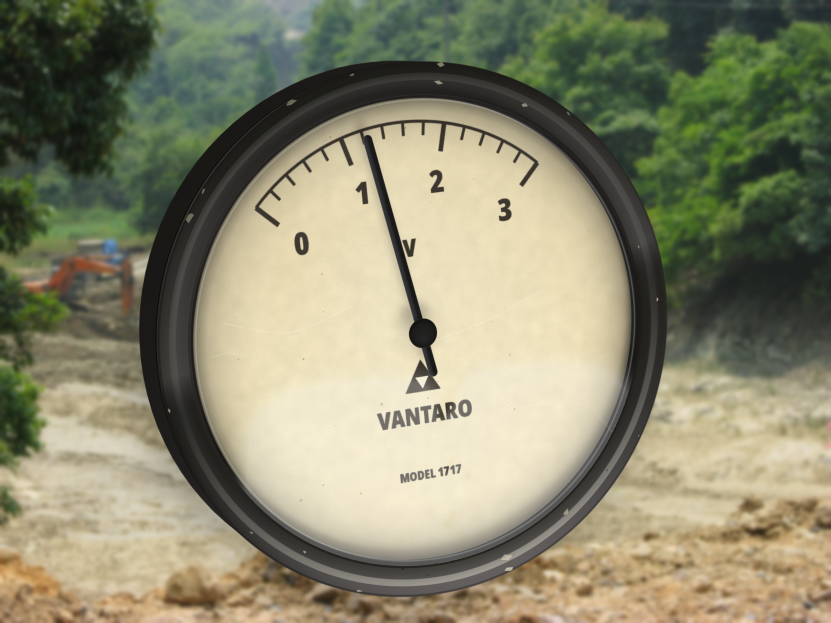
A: 1.2 V
